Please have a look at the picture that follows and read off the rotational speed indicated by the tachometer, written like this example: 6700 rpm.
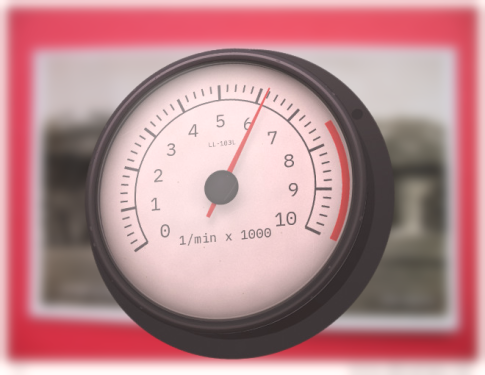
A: 6200 rpm
